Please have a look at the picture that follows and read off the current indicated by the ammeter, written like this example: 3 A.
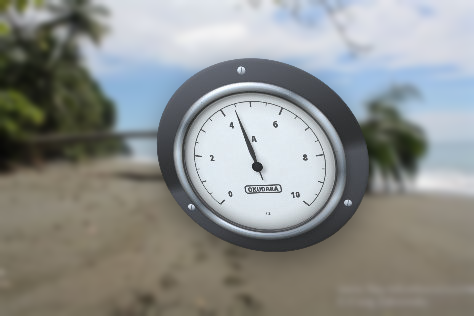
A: 4.5 A
